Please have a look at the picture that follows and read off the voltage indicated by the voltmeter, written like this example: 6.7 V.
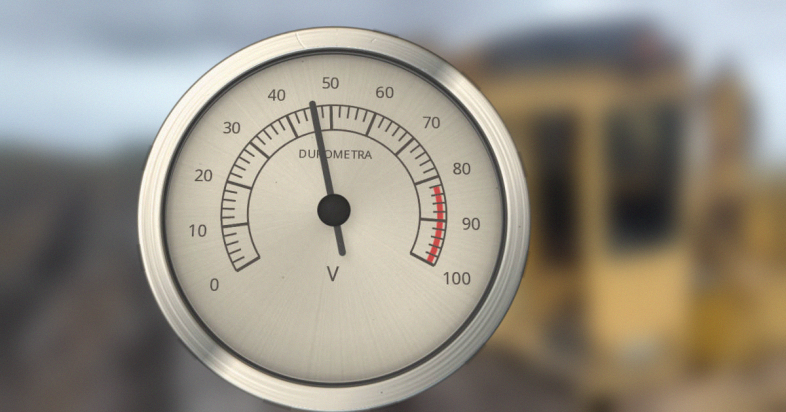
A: 46 V
